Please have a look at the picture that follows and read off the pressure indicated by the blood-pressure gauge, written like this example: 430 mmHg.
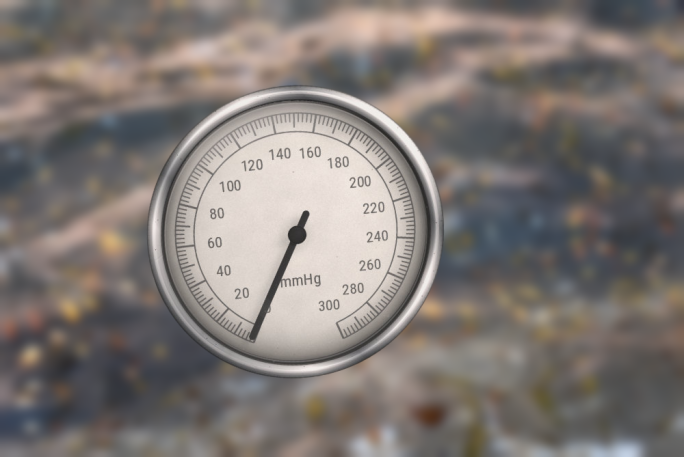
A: 2 mmHg
